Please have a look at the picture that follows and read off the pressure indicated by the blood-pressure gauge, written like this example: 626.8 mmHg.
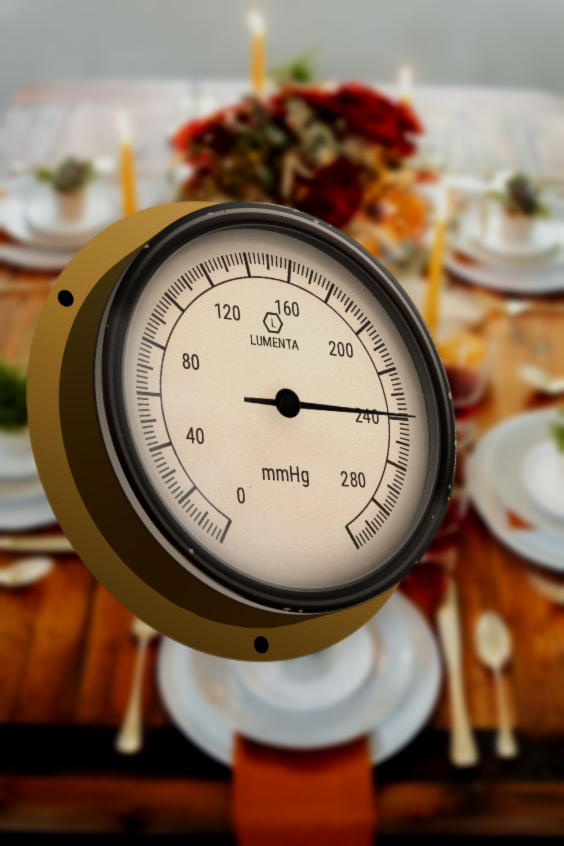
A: 240 mmHg
